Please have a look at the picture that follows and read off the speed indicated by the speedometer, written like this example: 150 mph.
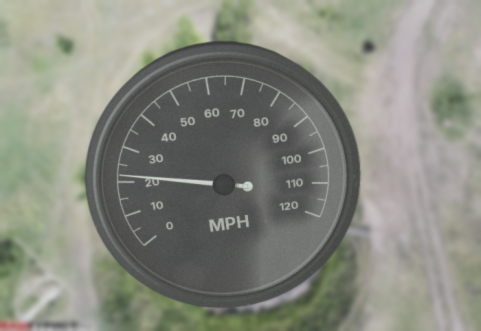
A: 22.5 mph
